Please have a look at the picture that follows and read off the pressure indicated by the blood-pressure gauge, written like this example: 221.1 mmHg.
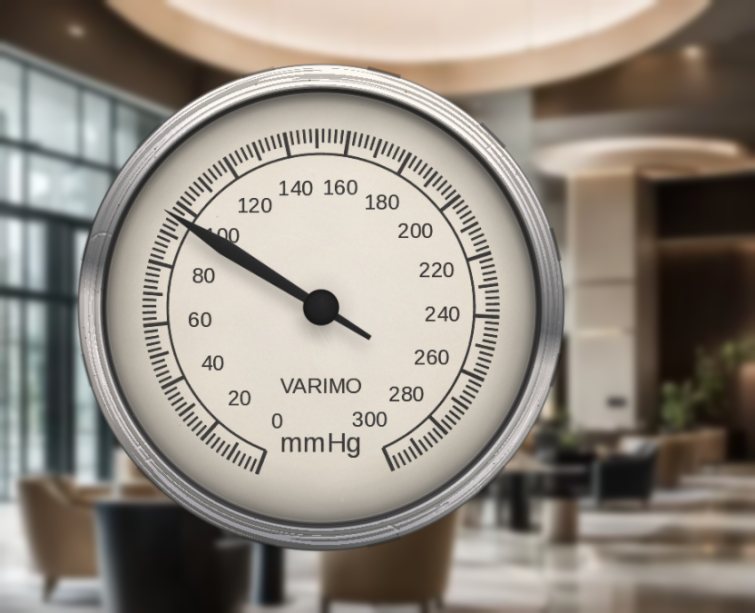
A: 96 mmHg
